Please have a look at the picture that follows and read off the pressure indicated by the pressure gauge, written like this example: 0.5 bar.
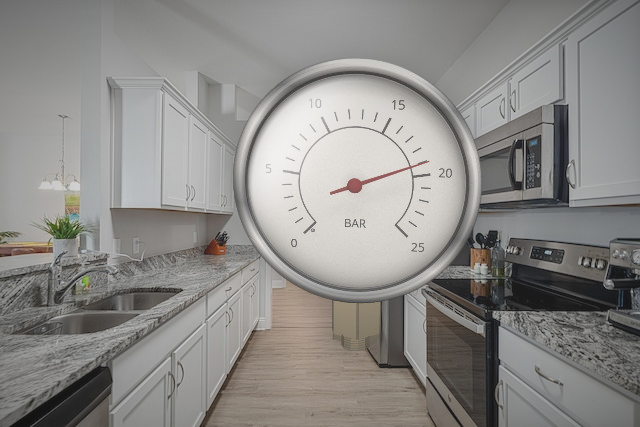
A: 19 bar
